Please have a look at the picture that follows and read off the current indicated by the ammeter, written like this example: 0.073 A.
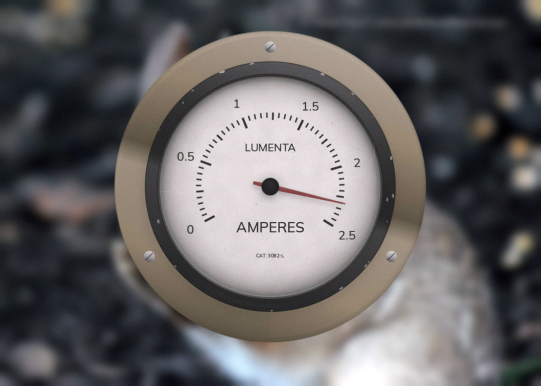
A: 2.3 A
